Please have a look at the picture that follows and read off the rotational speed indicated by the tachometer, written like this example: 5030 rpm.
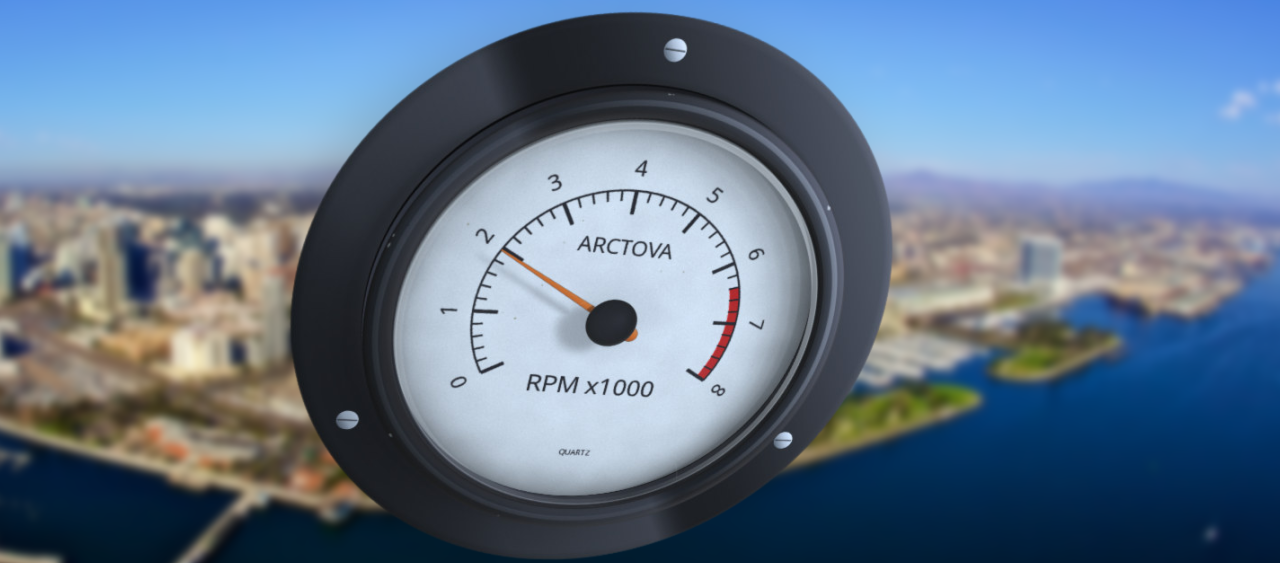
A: 2000 rpm
